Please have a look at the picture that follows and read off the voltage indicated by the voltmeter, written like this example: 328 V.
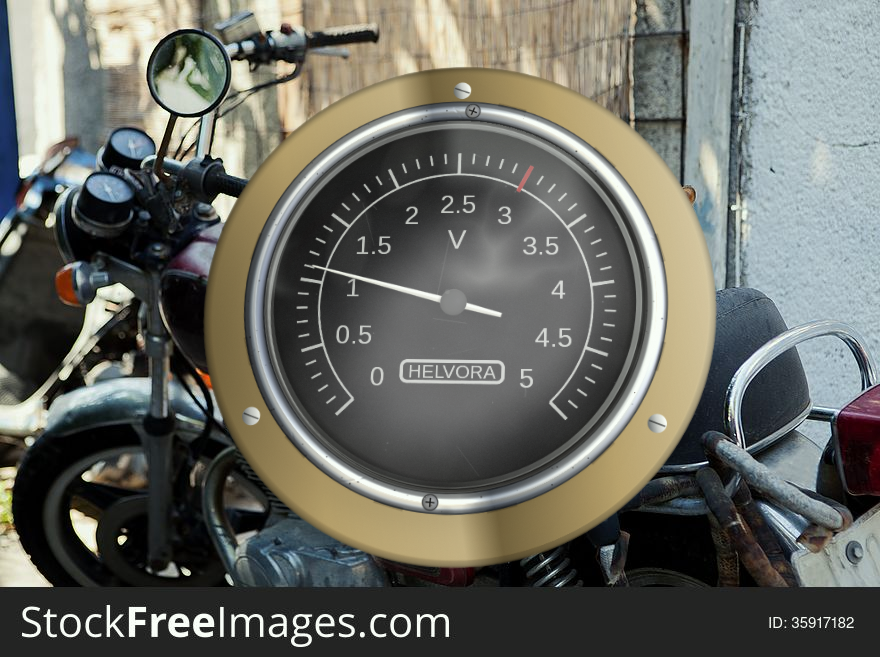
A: 1.1 V
